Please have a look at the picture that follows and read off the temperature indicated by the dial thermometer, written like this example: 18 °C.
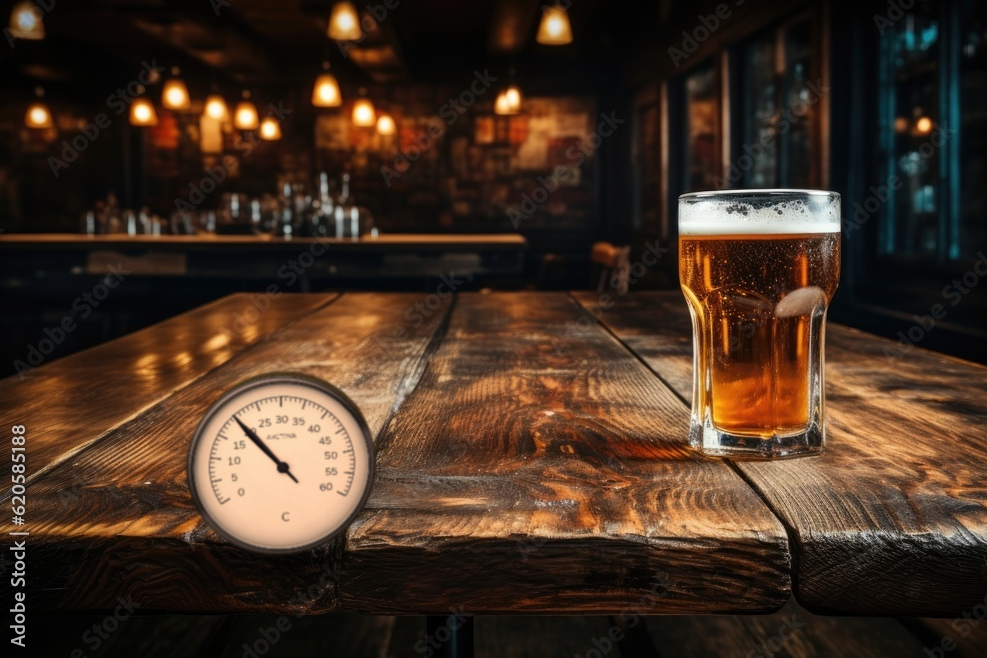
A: 20 °C
